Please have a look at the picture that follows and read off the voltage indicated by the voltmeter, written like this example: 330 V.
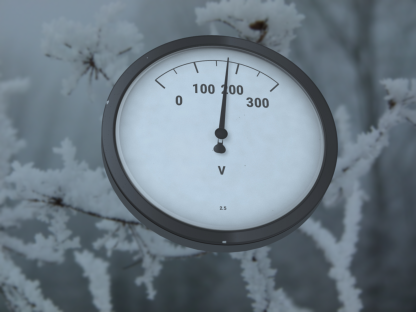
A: 175 V
